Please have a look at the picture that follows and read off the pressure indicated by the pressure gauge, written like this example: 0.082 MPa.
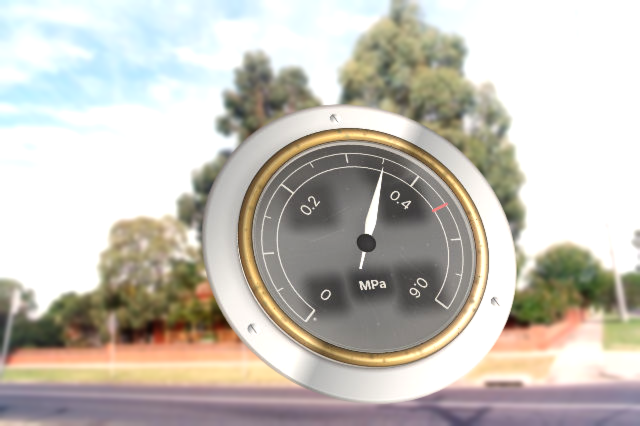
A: 0.35 MPa
